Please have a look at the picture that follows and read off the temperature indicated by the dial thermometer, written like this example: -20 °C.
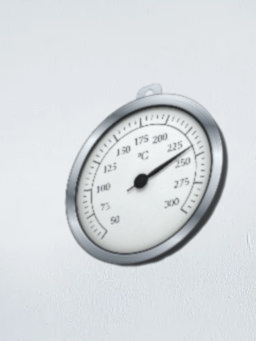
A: 240 °C
